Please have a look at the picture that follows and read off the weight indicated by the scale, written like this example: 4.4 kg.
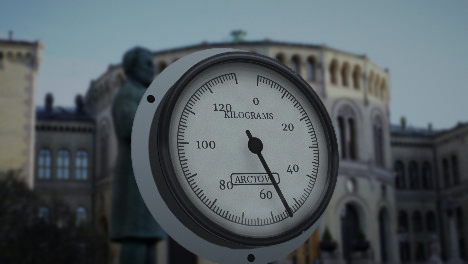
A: 55 kg
